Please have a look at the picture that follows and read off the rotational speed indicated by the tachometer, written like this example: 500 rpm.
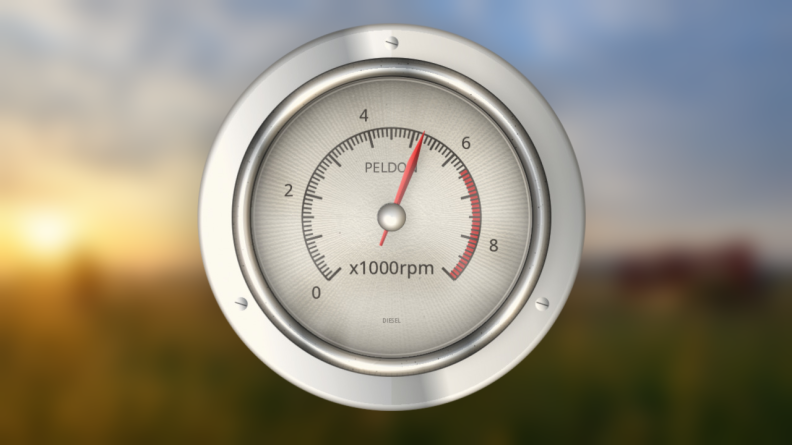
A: 5200 rpm
